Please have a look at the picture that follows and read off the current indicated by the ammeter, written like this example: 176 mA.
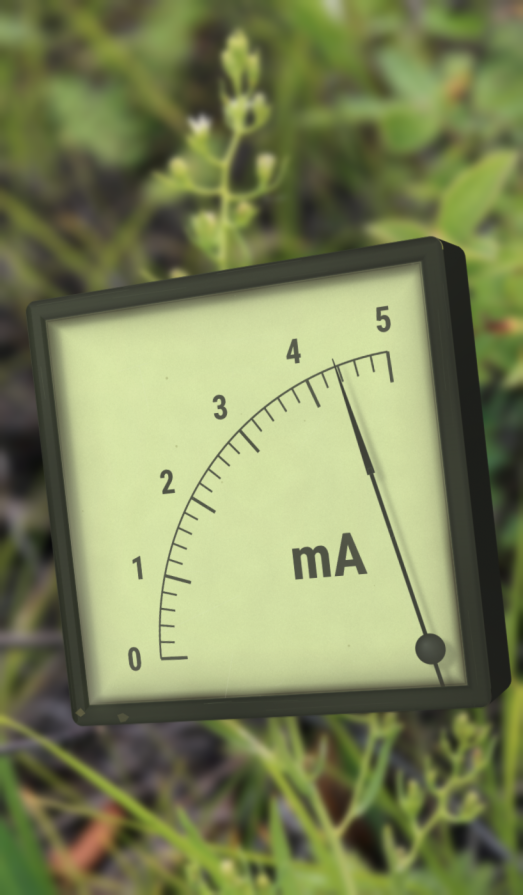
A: 4.4 mA
